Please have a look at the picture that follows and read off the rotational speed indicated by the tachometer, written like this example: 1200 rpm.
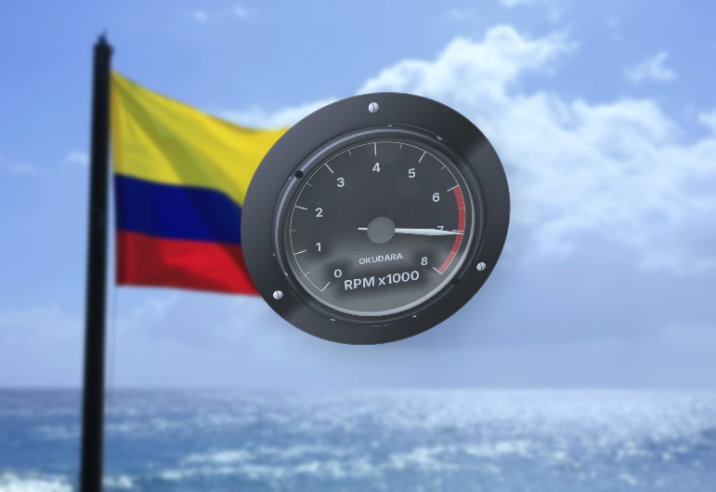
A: 7000 rpm
